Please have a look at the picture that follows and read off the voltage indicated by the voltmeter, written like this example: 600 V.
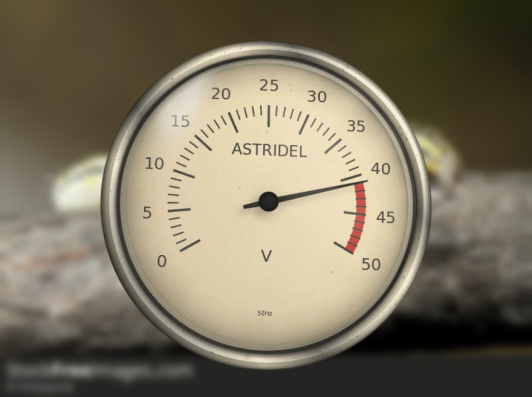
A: 41 V
